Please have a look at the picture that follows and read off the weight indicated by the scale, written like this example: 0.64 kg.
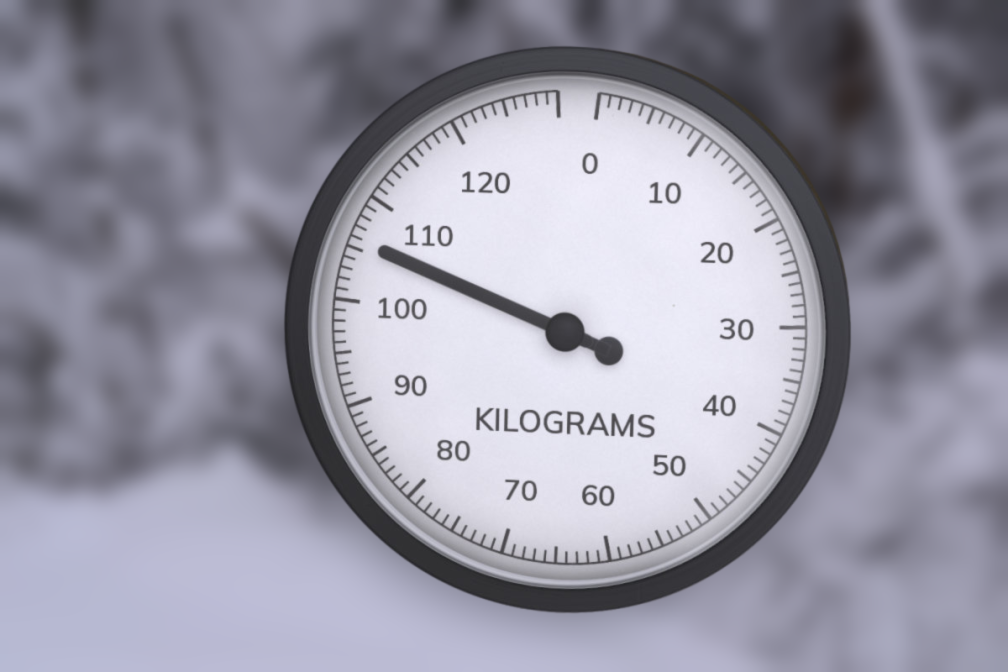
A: 106 kg
